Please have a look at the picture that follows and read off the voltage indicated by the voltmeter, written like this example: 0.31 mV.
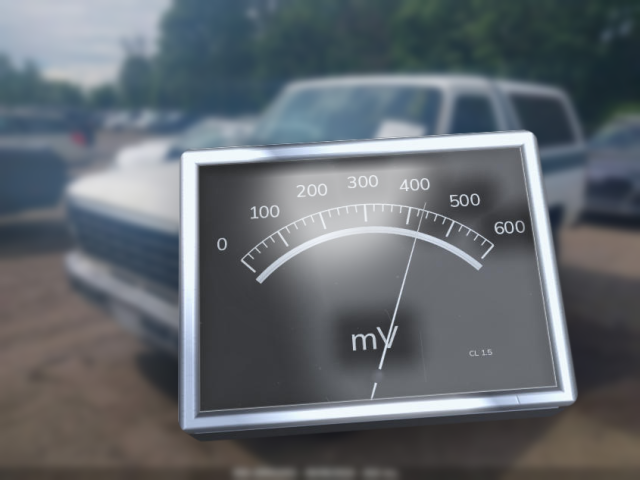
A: 430 mV
